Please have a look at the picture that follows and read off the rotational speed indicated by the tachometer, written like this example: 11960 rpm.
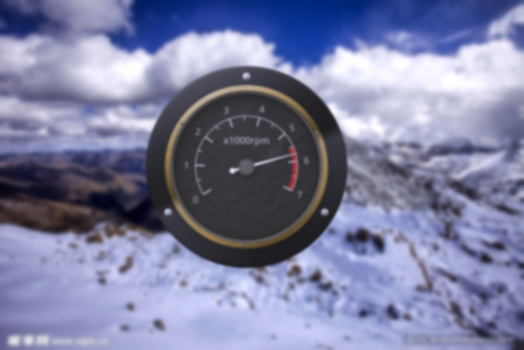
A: 5750 rpm
